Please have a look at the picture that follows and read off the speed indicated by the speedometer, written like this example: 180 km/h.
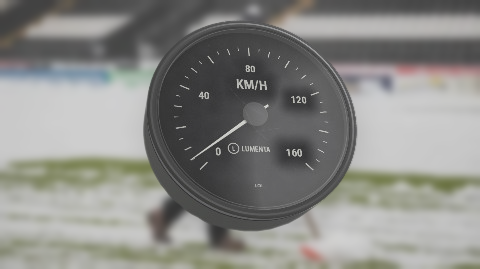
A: 5 km/h
